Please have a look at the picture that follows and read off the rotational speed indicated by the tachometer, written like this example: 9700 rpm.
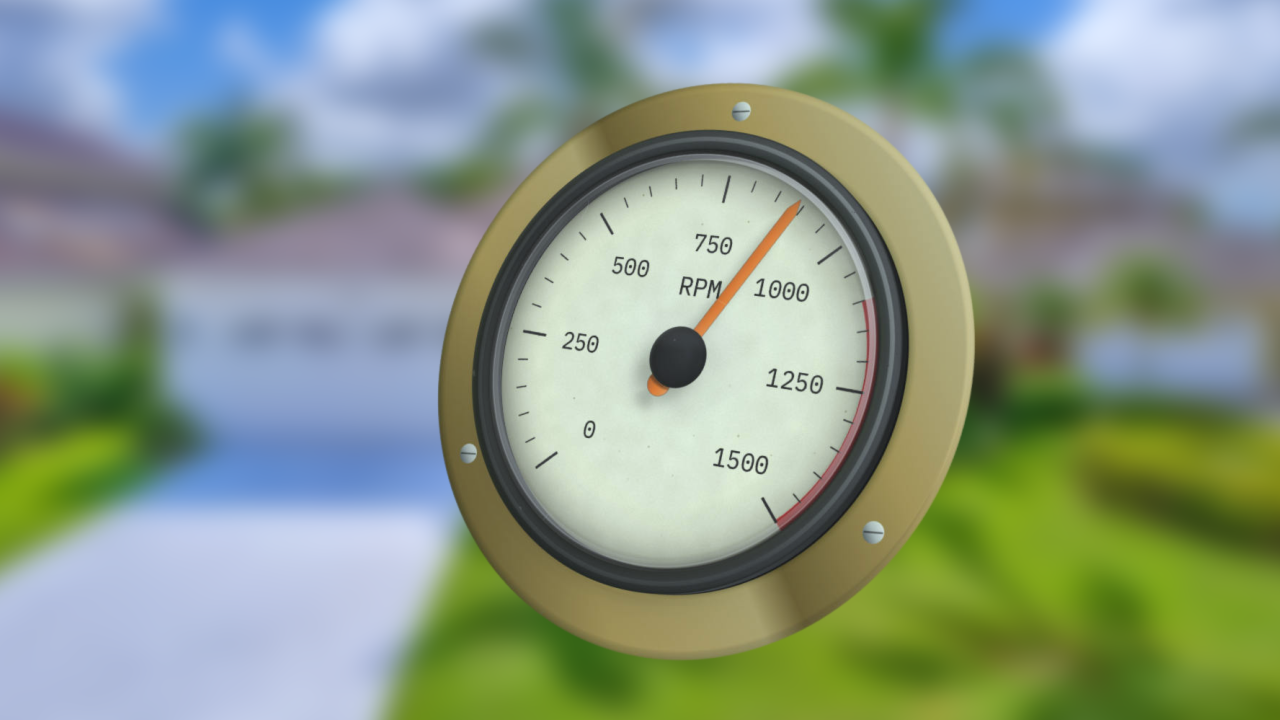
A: 900 rpm
